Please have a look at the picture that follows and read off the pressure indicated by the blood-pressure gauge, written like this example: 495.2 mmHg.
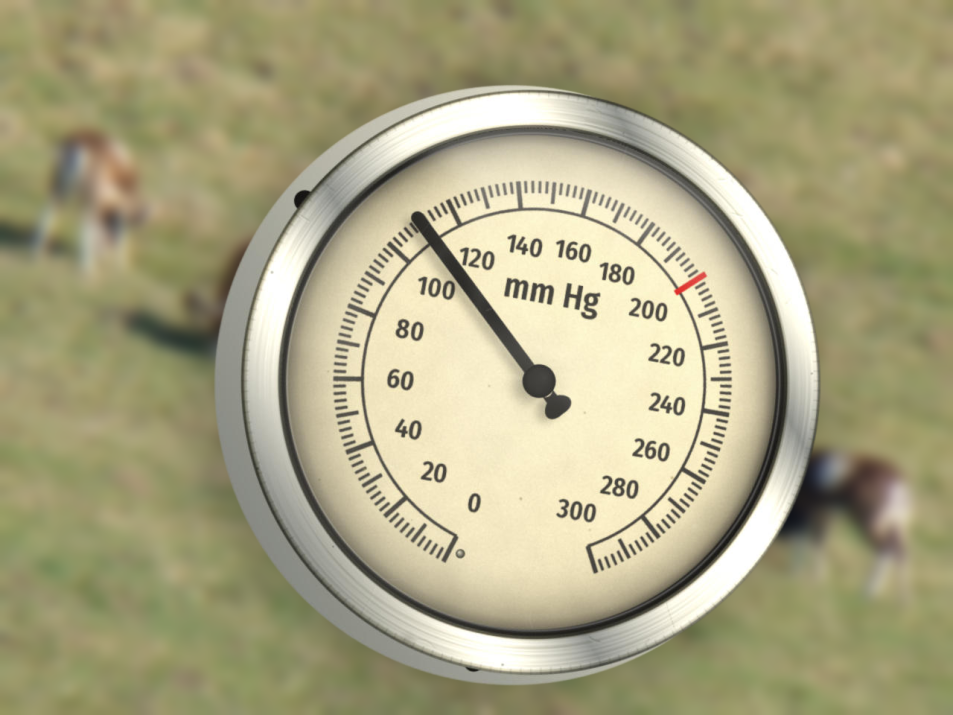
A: 110 mmHg
